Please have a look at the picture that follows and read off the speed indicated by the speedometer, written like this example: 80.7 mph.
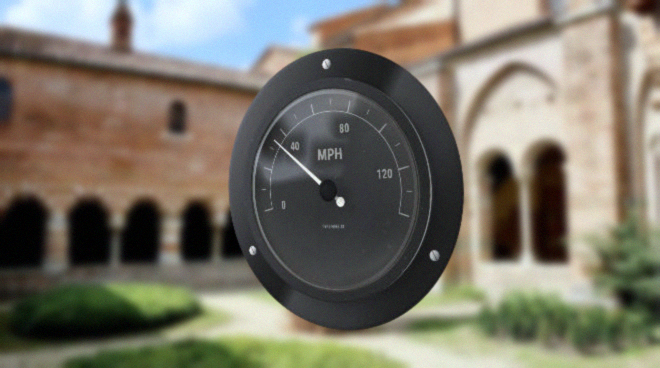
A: 35 mph
